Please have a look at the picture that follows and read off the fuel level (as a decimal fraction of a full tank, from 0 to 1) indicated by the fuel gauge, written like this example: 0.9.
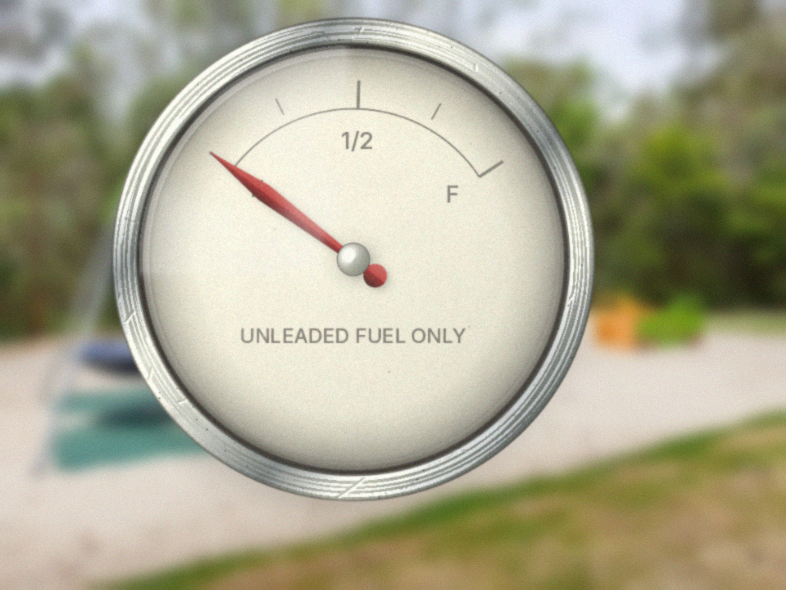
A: 0
